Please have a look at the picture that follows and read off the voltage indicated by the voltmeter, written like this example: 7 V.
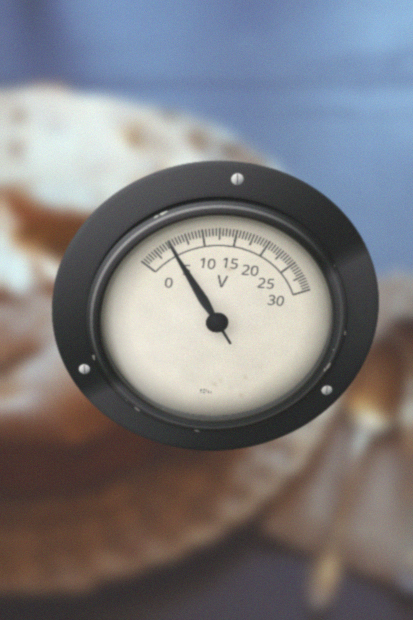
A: 5 V
